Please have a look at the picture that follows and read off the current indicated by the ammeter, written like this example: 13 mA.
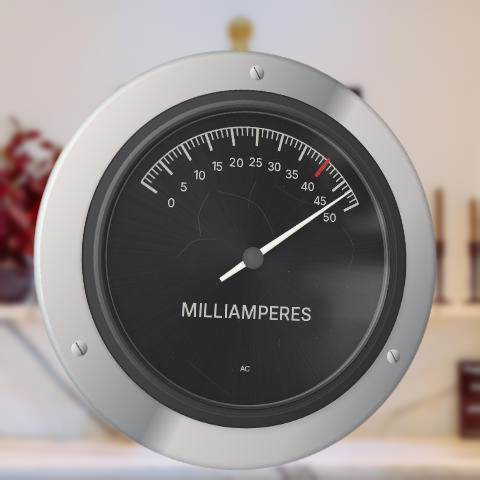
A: 47 mA
